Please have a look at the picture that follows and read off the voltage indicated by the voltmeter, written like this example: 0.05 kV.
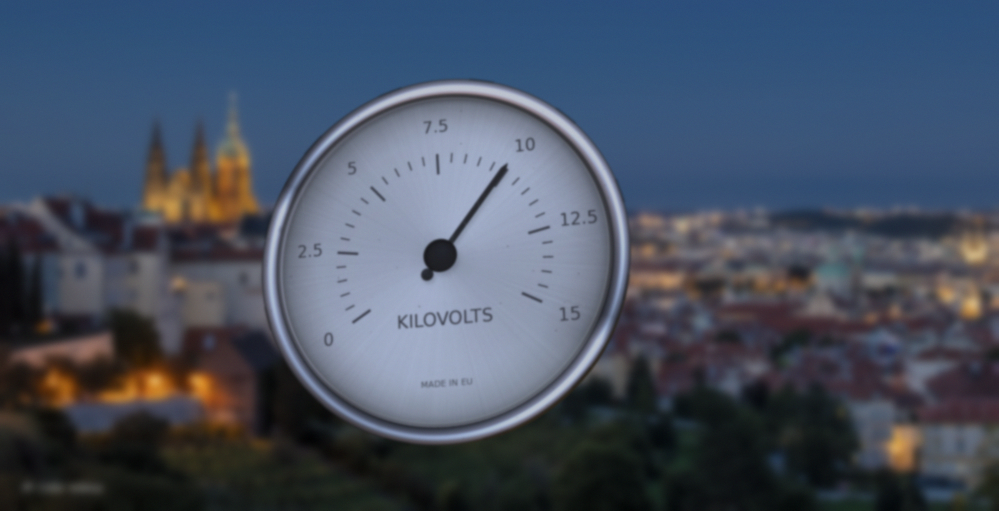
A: 10 kV
